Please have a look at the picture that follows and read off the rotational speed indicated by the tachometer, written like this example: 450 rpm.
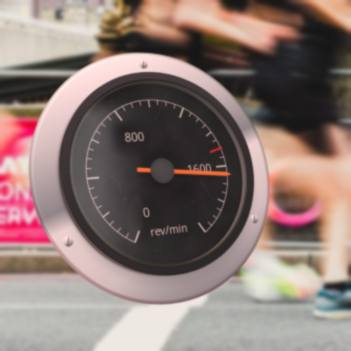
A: 1650 rpm
